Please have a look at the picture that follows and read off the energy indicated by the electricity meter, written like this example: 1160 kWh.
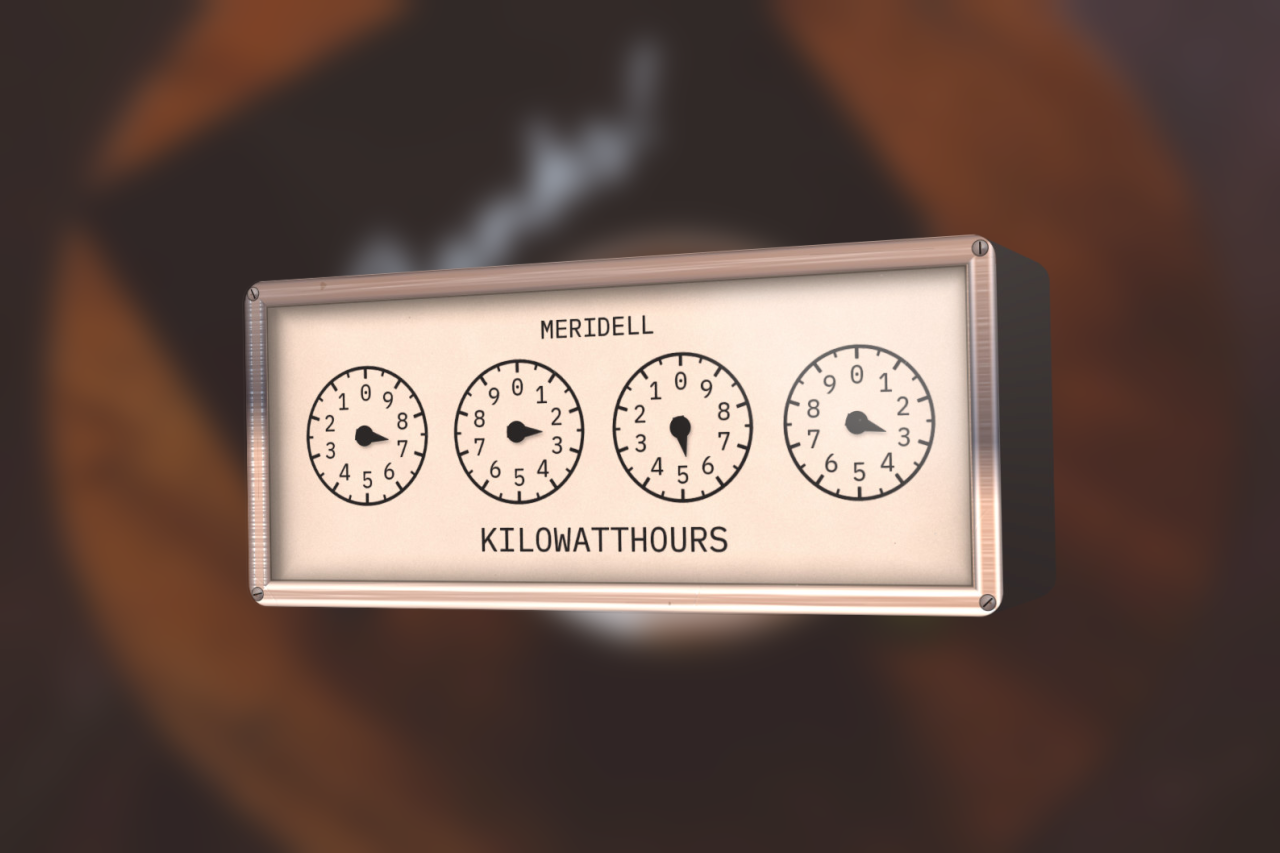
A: 7253 kWh
